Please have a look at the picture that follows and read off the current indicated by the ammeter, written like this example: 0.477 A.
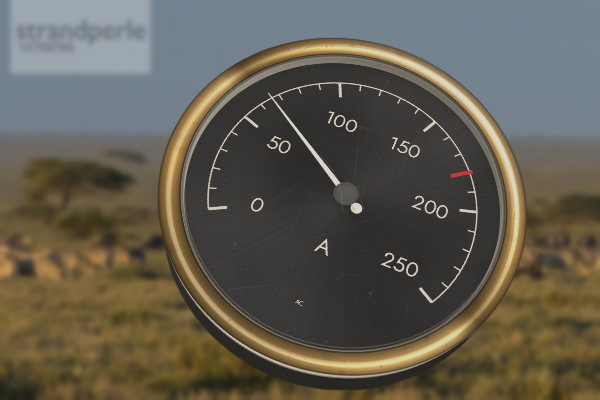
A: 65 A
